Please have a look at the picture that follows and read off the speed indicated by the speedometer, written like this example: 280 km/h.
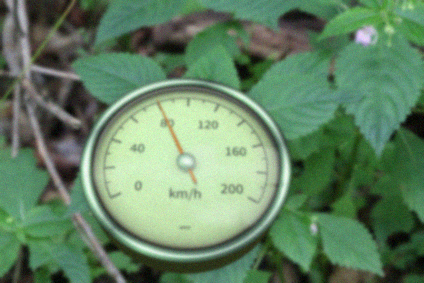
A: 80 km/h
